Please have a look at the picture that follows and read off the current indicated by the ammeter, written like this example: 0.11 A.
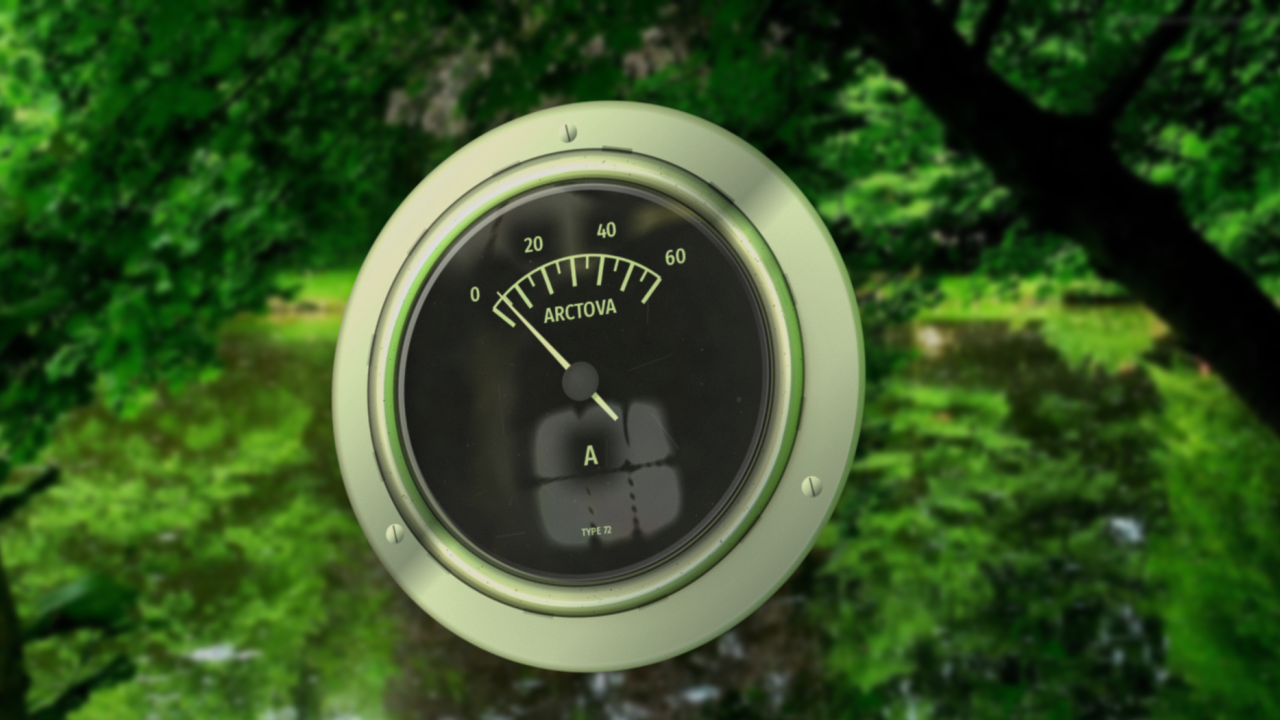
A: 5 A
